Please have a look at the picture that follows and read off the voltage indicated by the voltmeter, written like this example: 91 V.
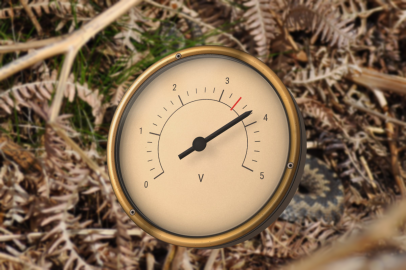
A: 3.8 V
